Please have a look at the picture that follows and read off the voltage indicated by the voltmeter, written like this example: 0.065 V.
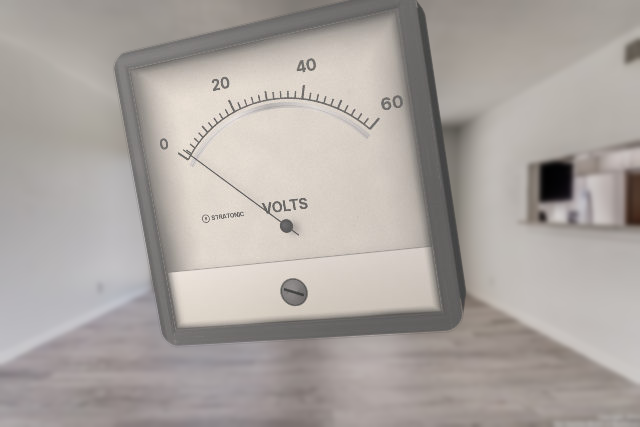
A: 2 V
